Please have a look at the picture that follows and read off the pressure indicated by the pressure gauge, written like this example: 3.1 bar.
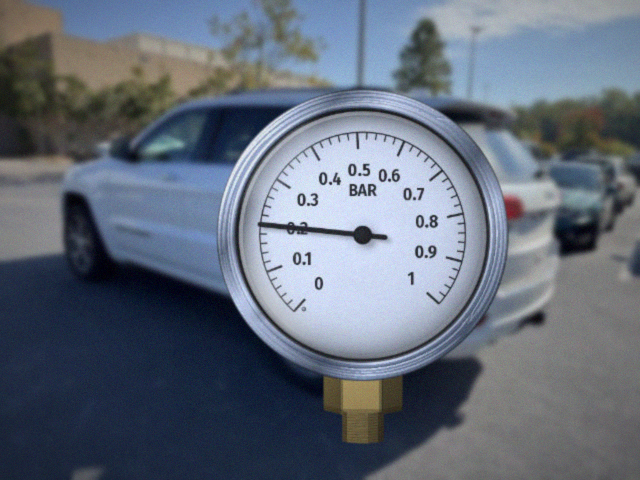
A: 0.2 bar
